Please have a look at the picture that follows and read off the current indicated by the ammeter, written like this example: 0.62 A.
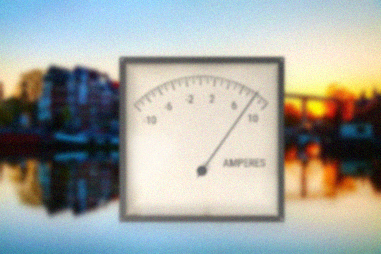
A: 8 A
